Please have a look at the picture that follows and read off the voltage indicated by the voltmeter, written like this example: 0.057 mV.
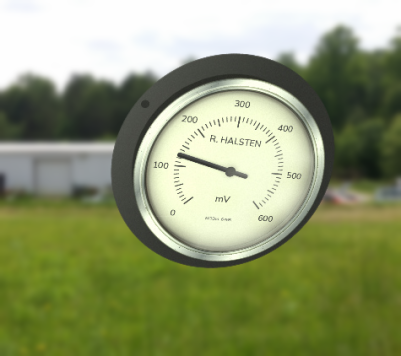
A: 130 mV
